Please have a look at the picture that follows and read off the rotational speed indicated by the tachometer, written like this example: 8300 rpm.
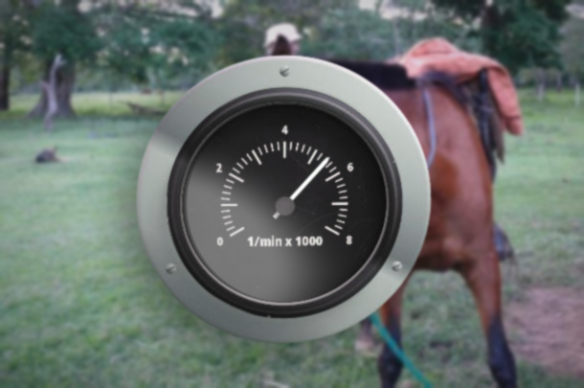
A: 5400 rpm
